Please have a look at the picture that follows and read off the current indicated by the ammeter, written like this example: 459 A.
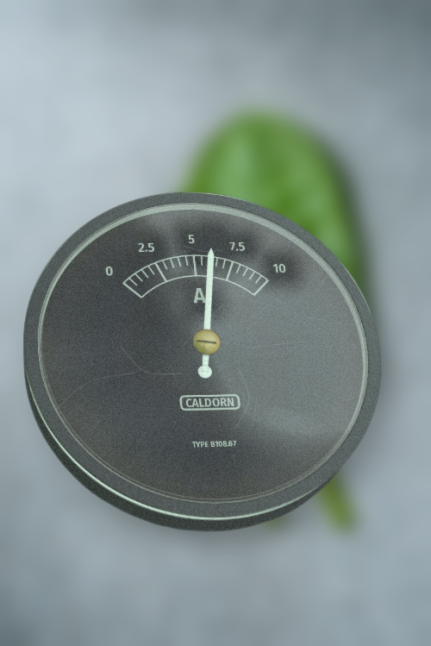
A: 6 A
